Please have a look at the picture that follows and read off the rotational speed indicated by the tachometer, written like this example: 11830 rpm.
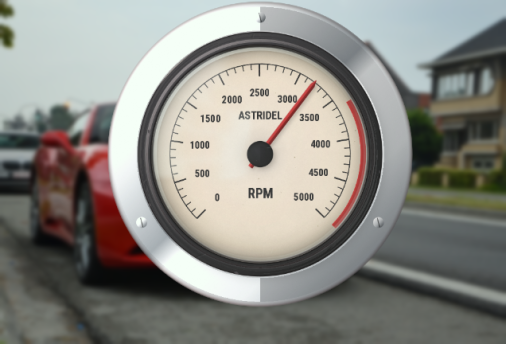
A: 3200 rpm
